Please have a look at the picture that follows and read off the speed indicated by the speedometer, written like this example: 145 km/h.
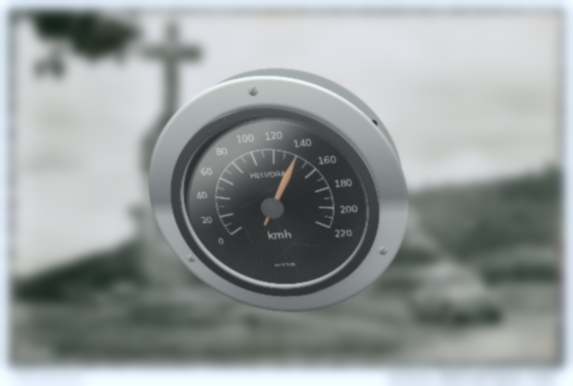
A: 140 km/h
